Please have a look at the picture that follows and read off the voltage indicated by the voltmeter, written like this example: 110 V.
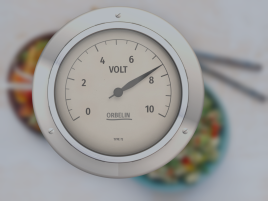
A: 7.5 V
